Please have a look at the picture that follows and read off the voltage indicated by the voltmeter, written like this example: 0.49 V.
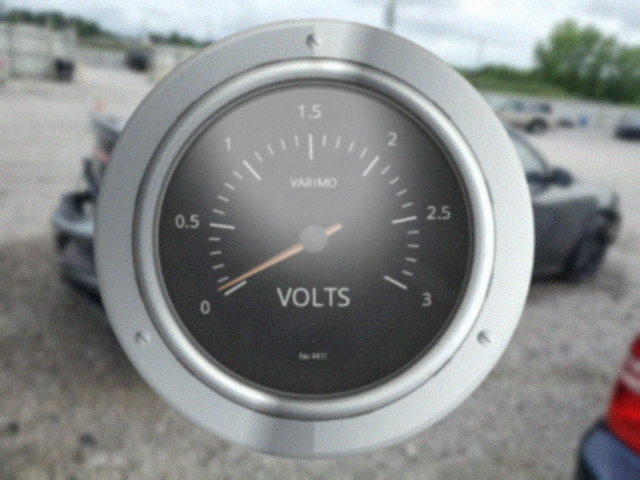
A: 0.05 V
